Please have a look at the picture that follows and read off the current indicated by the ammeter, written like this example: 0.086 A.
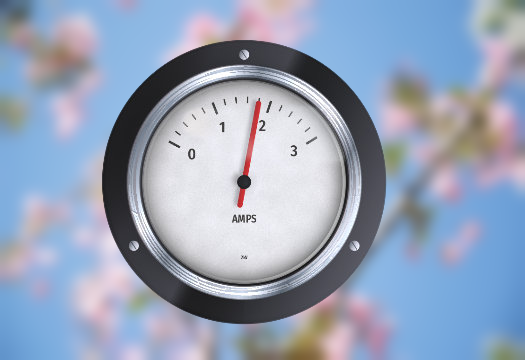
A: 1.8 A
